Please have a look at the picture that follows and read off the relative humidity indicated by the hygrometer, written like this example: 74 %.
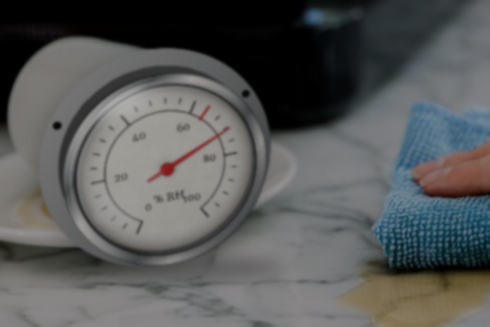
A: 72 %
